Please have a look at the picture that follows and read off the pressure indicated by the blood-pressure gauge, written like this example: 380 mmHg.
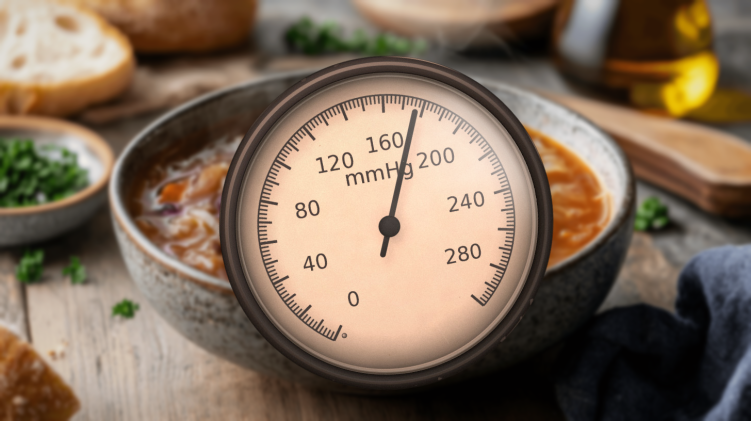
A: 176 mmHg
